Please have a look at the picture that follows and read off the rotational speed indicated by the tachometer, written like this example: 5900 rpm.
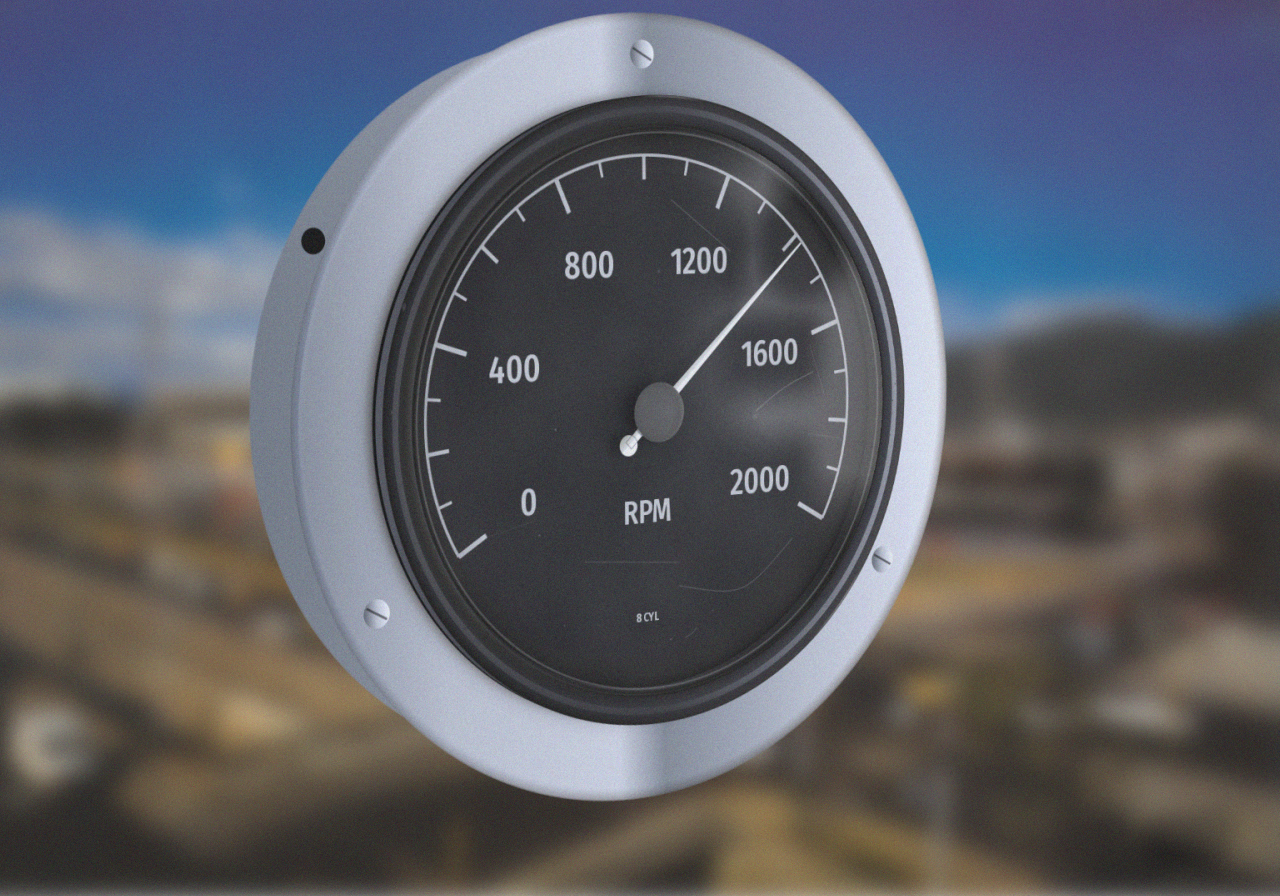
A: 1400 rpm
